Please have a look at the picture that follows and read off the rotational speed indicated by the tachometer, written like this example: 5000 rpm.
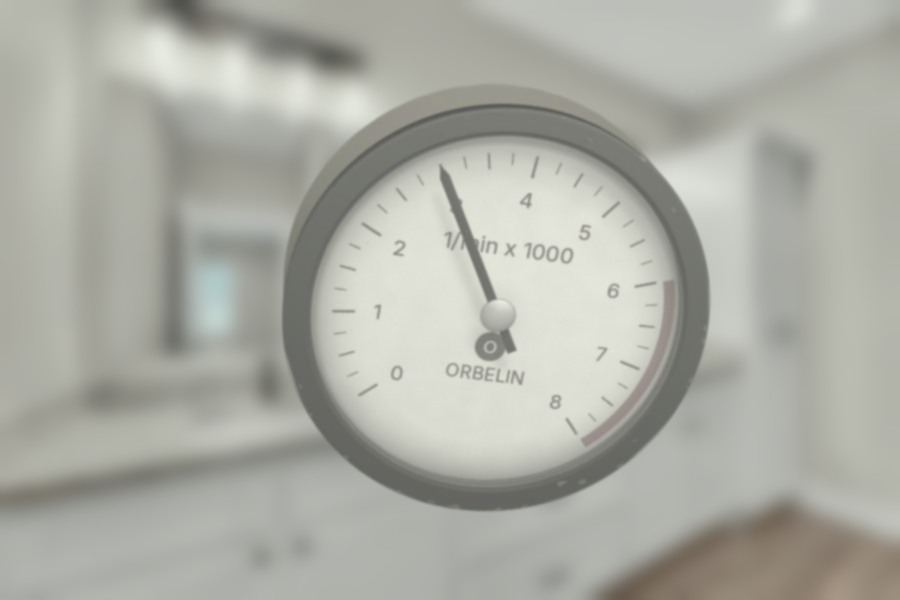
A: 3000 rpm
